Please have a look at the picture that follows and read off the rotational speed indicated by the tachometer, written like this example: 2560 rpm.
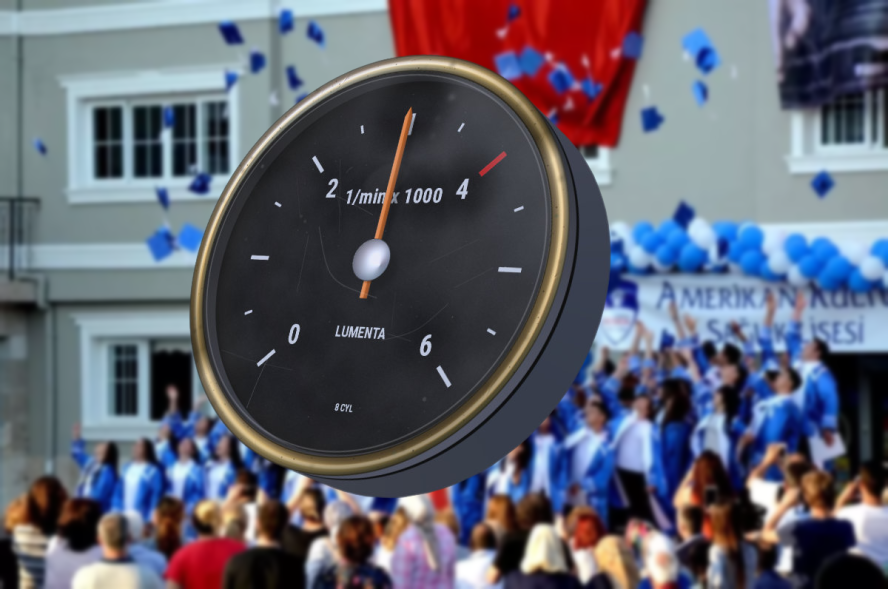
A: 3000 rpm
